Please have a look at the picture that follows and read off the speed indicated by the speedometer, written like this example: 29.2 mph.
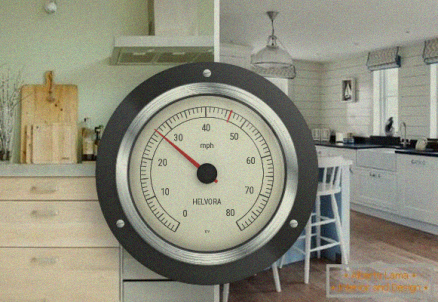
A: 27 mph
